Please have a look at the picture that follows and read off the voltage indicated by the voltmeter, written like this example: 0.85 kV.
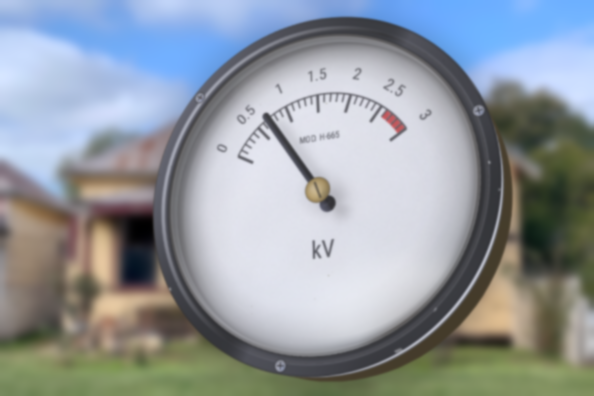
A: 0.7 kV
